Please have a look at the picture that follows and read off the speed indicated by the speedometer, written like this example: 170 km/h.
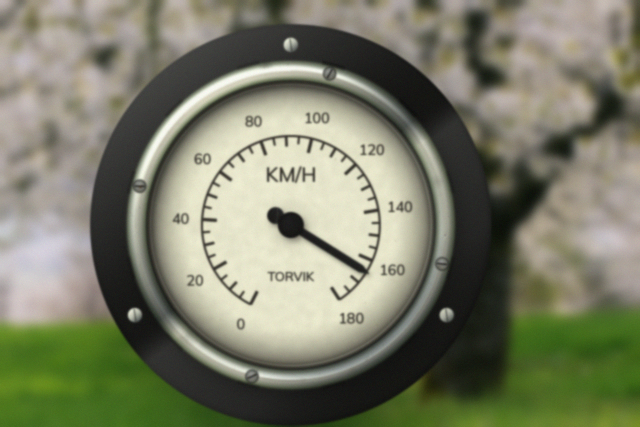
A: 165 km/h
